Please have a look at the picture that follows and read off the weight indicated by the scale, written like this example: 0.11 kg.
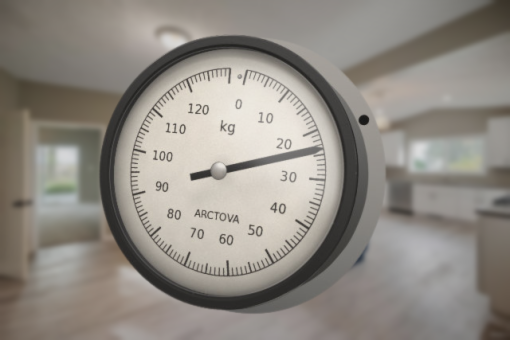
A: 24 kg
